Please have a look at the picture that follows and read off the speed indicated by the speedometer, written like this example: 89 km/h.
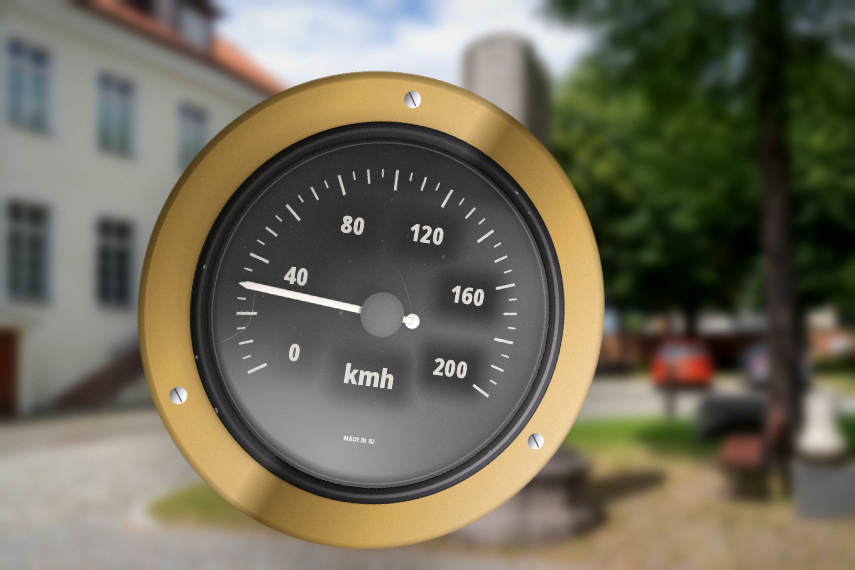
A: 30 km/h
